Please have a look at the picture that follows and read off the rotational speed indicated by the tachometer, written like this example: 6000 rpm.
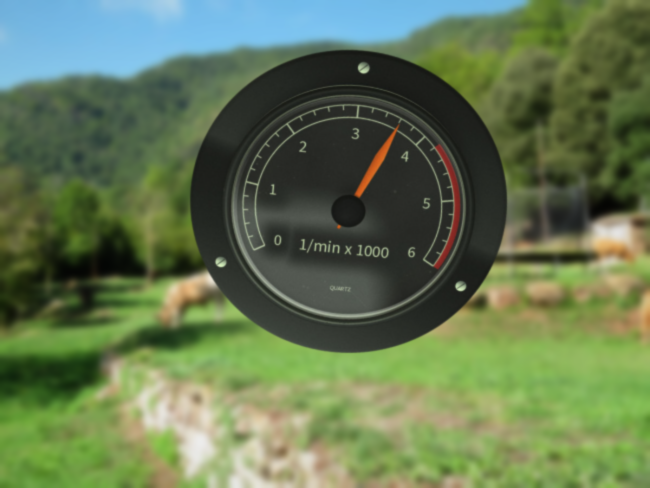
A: 3600 rpm
